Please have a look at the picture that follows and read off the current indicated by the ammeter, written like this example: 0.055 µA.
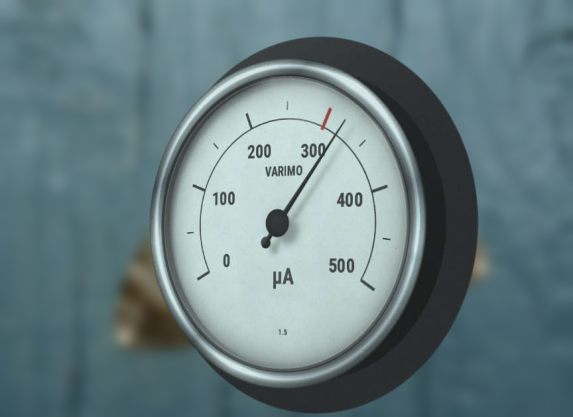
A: 325 µA
